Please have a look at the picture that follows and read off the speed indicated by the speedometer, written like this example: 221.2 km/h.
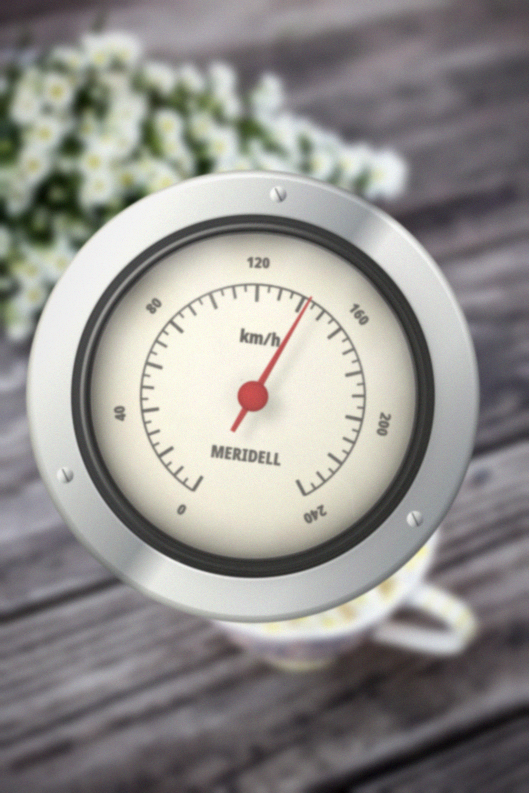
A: 142.5 km/h
